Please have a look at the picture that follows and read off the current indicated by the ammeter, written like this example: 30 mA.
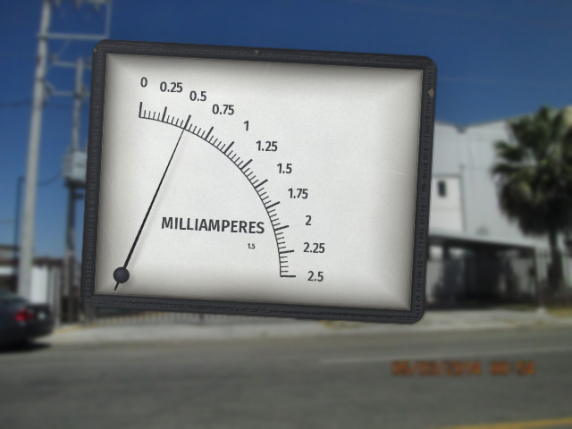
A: 0.5 mA
